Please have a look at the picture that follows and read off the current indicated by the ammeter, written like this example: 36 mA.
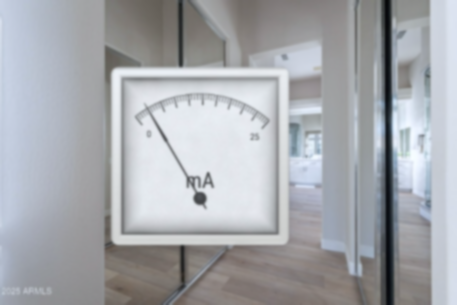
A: 2.5 mA
